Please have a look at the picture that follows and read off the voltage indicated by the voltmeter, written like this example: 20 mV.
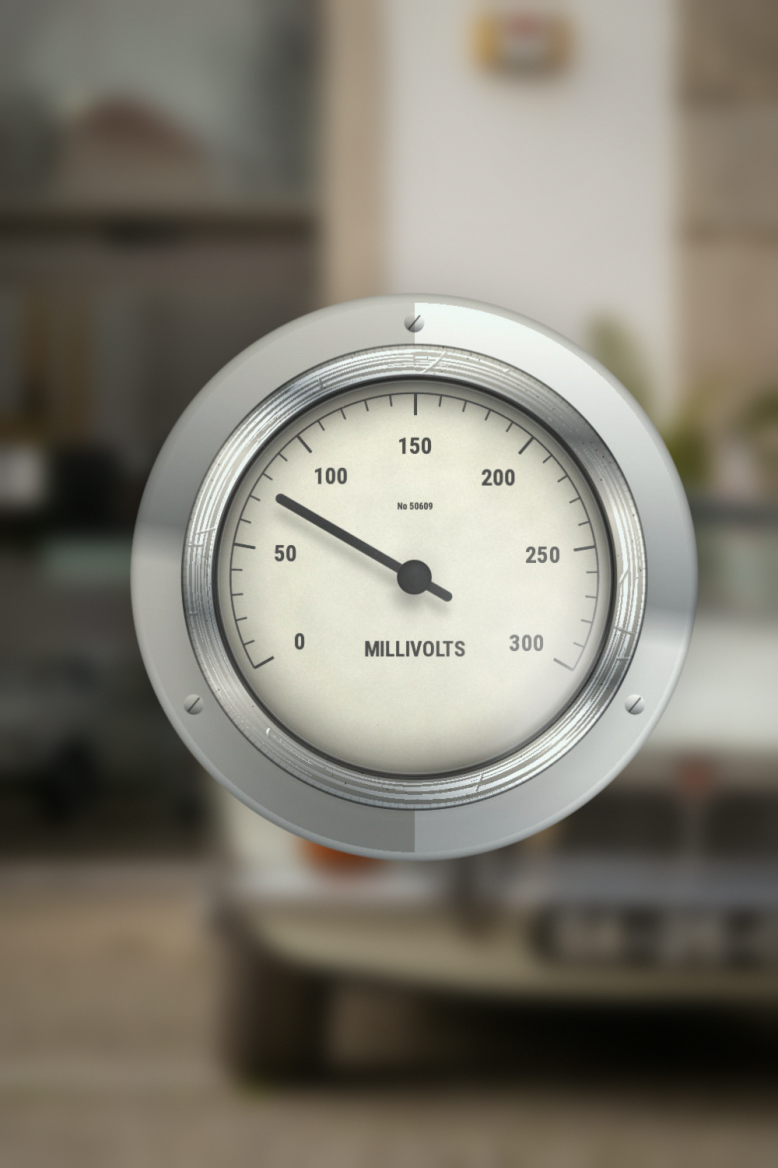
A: 75 mV
